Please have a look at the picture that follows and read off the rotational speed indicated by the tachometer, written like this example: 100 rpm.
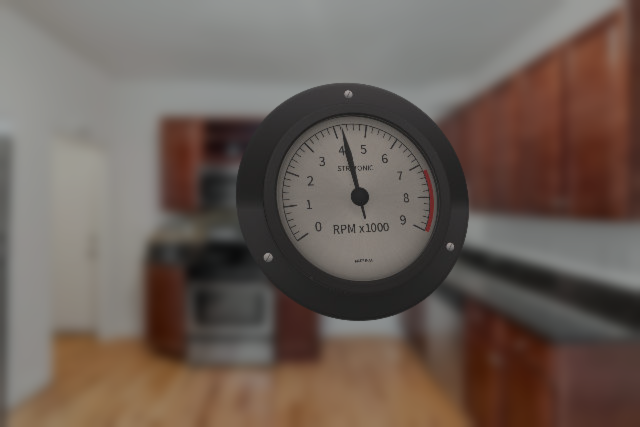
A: 4200 rpm
